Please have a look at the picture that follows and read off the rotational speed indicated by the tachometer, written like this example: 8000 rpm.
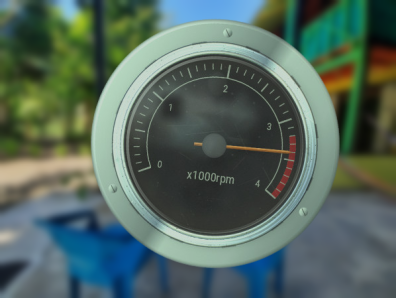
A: 3400 rpm
